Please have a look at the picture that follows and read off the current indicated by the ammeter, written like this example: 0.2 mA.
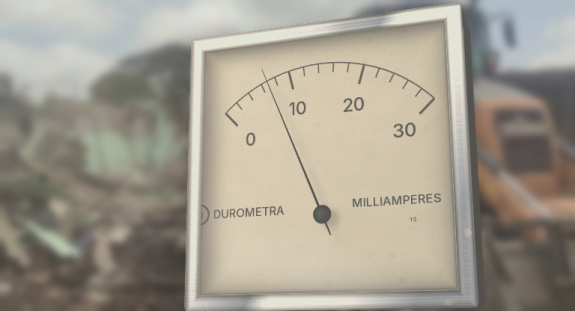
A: 7 mA
